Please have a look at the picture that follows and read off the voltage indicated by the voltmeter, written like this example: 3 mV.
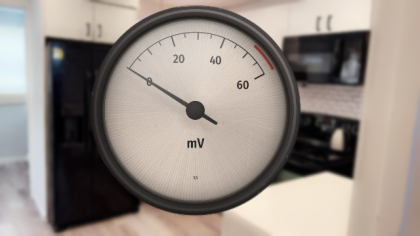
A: 0 mV
